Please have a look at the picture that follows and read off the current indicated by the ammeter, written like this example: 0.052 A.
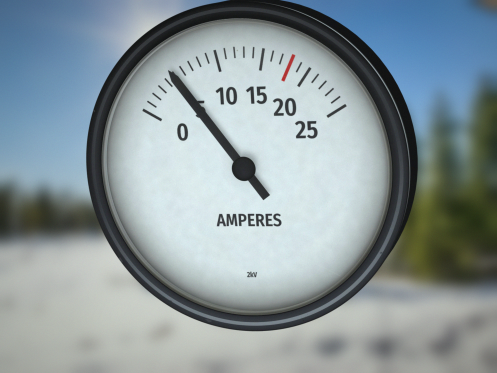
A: 5 A
